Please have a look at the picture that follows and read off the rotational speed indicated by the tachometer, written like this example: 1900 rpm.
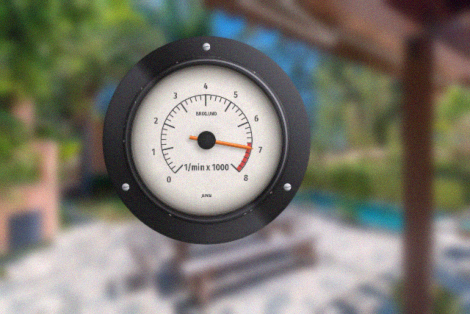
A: 7000 rpm
